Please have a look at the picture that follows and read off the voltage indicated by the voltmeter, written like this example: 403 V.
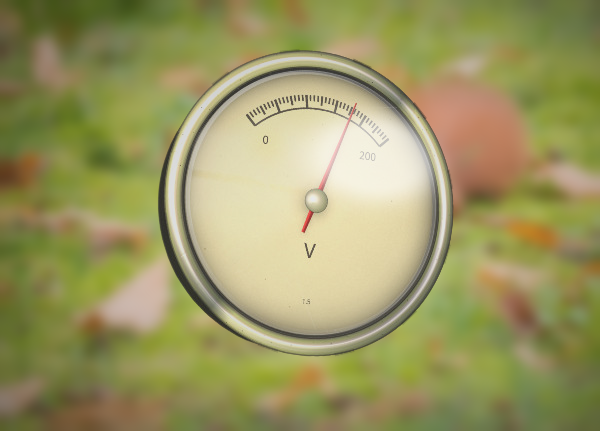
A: 140 V
